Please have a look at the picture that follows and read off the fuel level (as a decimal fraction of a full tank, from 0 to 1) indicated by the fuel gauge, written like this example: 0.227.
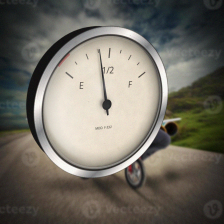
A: 0.375
